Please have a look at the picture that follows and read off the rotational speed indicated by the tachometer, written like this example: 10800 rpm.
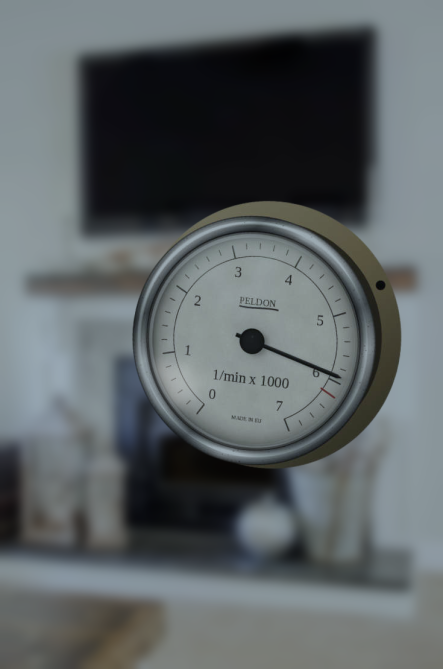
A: 5900 rpm
